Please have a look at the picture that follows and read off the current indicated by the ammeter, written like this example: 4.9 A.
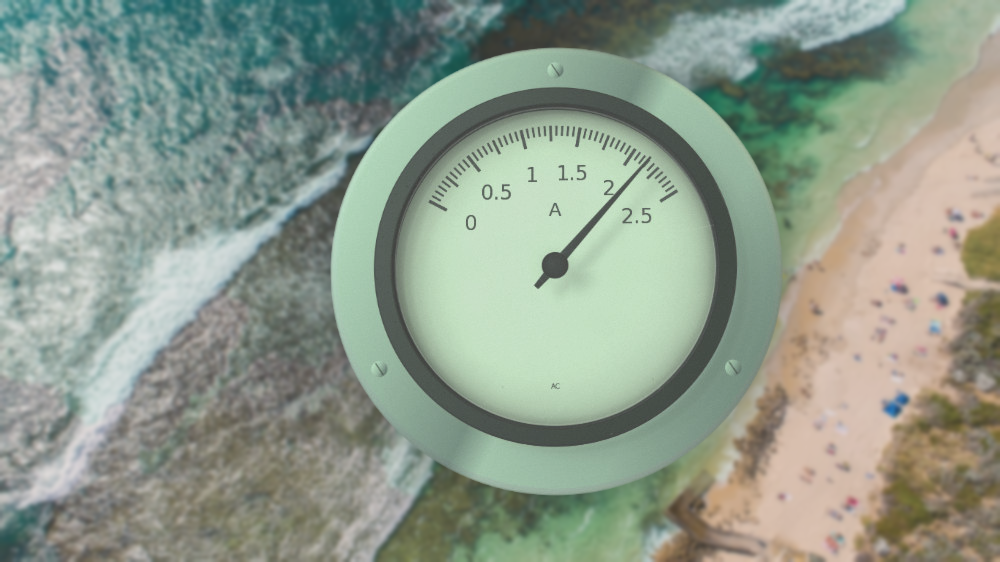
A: 2.15 A
